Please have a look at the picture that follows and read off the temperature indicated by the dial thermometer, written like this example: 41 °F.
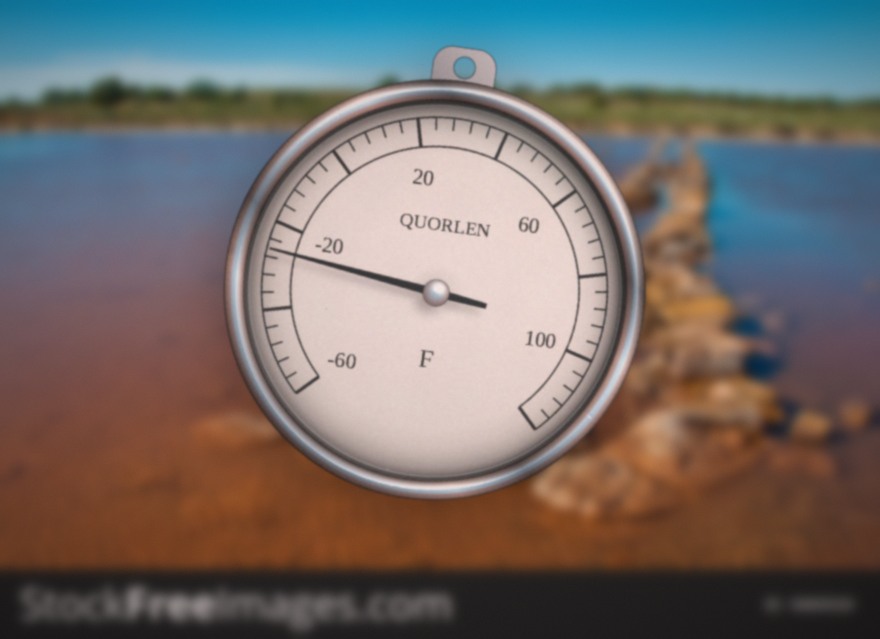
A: -26 °F
